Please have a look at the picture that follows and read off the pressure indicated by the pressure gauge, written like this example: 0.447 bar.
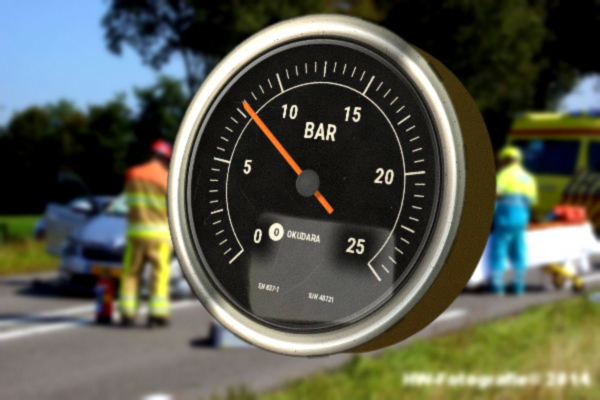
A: 8 bar
